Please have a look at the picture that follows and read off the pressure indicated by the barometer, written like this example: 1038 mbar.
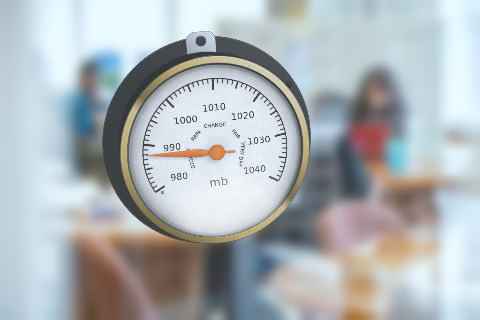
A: 988 mbar
